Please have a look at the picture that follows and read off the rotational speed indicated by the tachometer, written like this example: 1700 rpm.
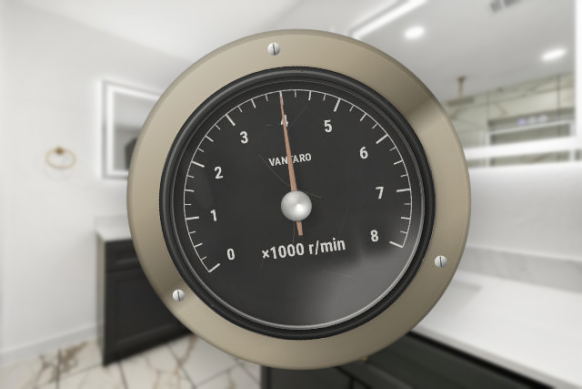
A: 4000 rpm
